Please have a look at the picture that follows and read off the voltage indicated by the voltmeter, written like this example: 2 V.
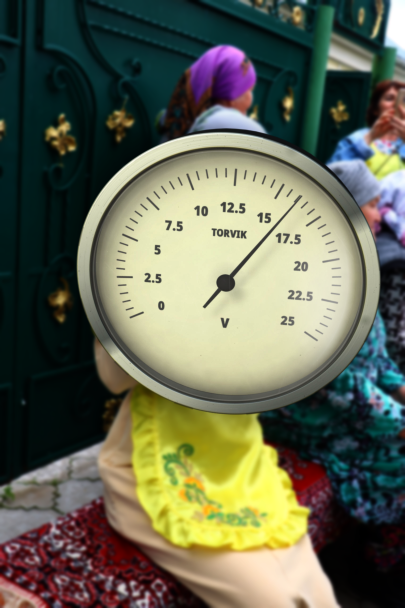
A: 16 V
